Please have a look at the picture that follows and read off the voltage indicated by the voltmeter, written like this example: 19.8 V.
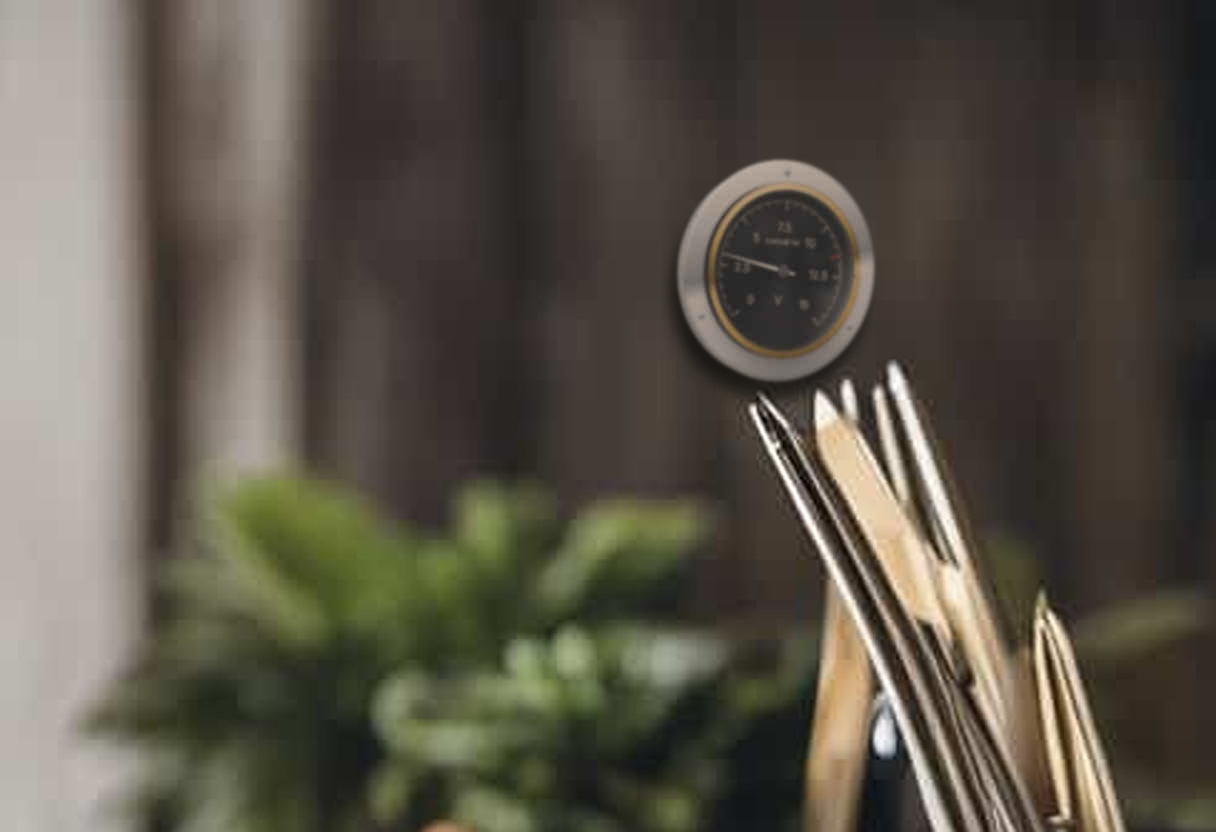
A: 3 V
